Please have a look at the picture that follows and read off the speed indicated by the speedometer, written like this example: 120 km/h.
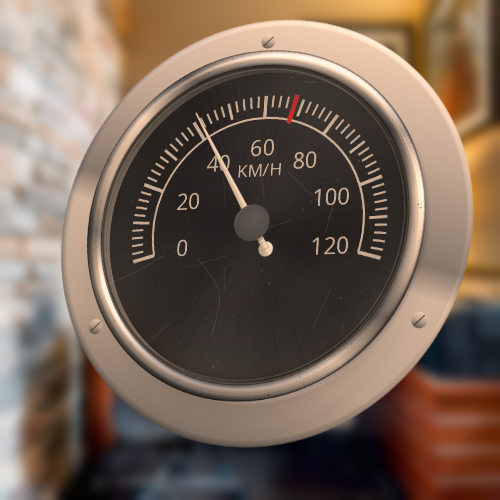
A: 42 km/h
